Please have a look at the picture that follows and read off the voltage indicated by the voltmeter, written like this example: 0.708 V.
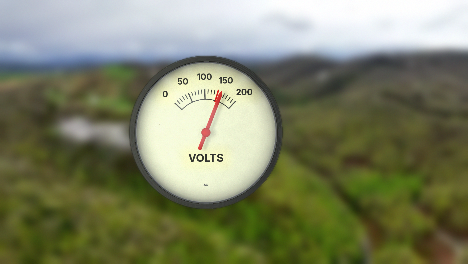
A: 150 V
